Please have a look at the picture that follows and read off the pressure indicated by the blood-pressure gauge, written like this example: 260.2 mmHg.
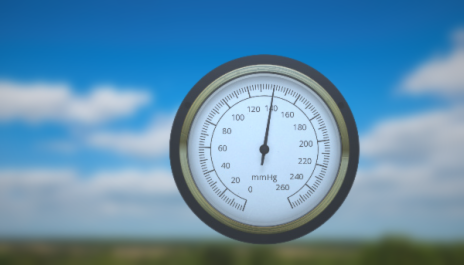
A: 140 mmHg
